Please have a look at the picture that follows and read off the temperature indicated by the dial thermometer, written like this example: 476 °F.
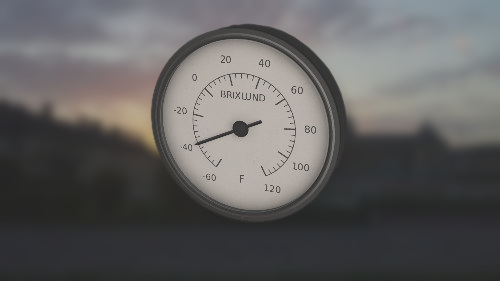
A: -40 °F
